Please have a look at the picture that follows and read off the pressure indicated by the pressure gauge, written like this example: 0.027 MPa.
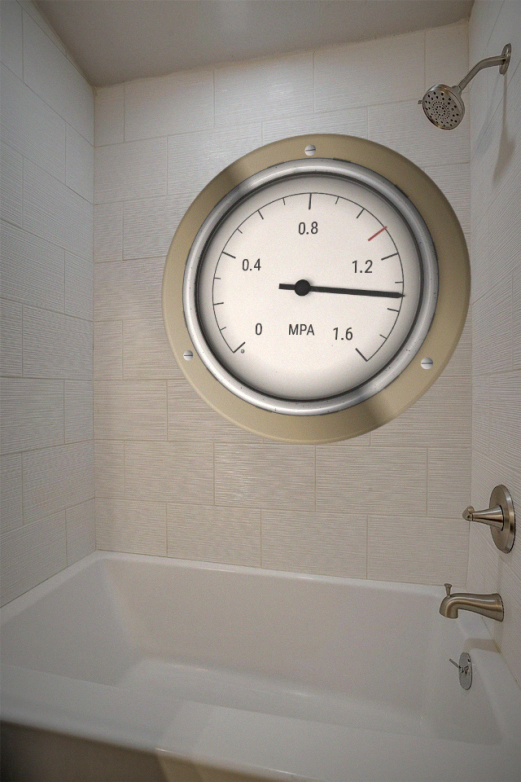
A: 1.35 MPa
